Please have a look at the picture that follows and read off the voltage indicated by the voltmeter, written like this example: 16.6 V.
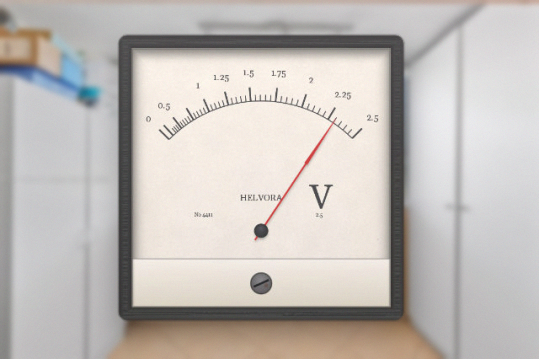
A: 2.3 V
